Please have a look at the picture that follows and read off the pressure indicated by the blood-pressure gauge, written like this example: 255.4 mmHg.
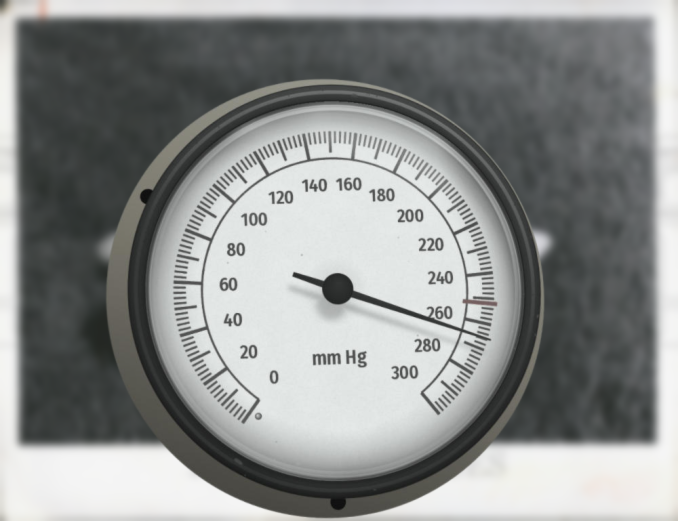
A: 266 mmHg
